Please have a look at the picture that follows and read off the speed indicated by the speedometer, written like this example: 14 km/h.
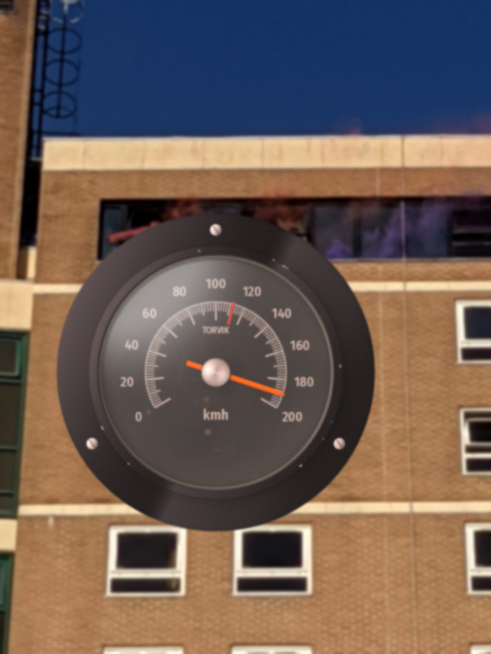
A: 190 km/h
